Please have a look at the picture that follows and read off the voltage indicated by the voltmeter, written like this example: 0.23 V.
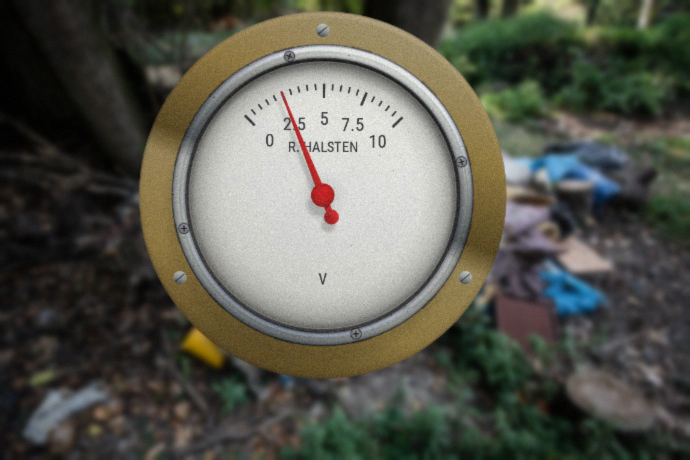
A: 2.5 V
